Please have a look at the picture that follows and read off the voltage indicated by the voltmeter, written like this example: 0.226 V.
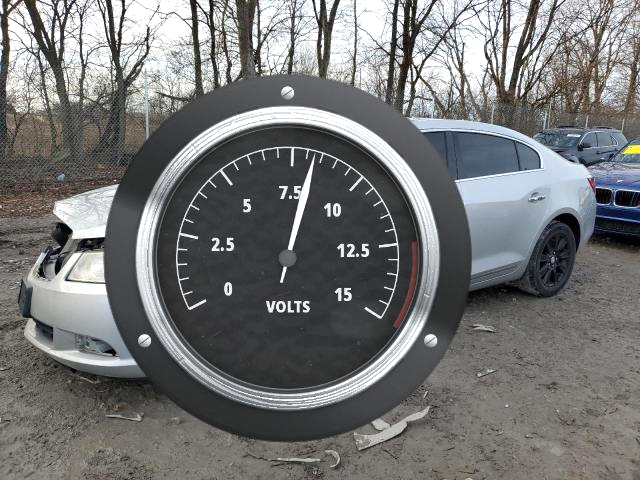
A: 8.25 V
